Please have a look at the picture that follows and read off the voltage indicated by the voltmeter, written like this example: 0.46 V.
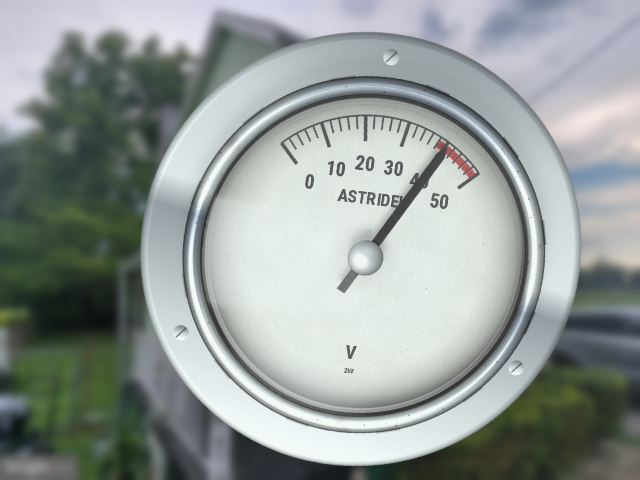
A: 40 V
